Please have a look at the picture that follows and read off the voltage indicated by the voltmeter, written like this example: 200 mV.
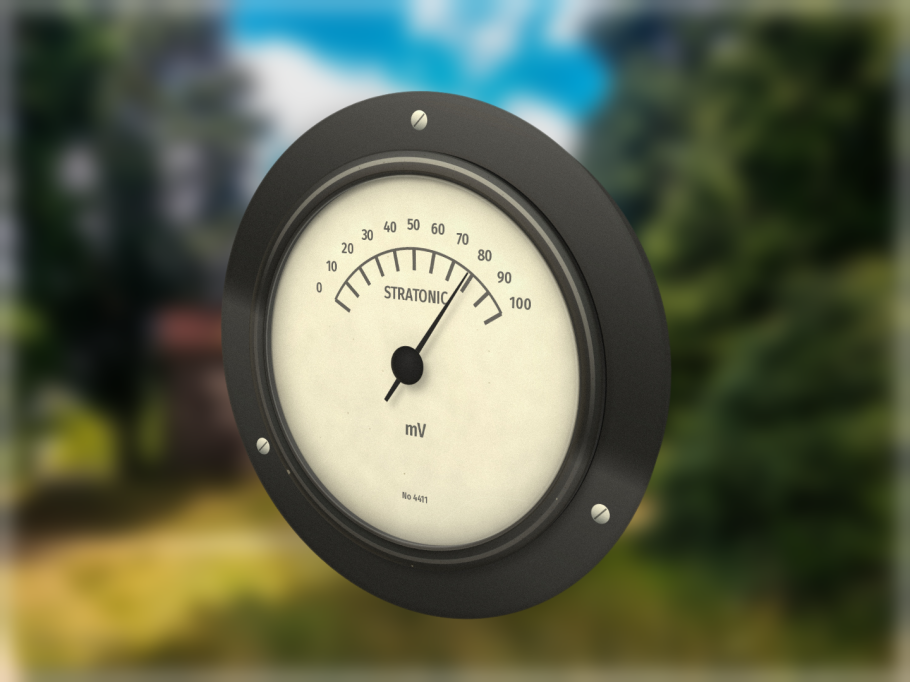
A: 80 mV
